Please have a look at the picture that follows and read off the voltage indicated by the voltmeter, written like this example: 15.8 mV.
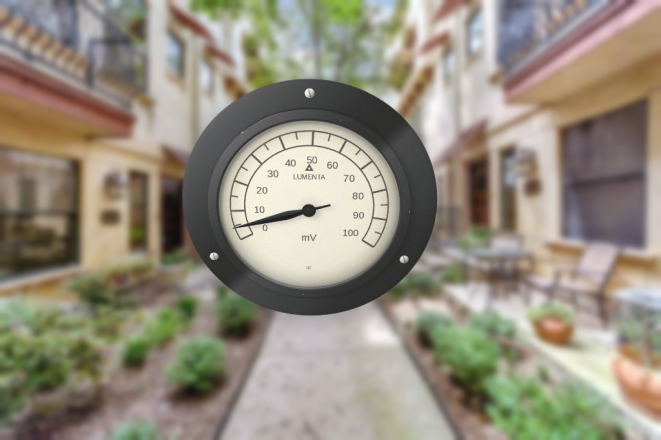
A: 5 mV
